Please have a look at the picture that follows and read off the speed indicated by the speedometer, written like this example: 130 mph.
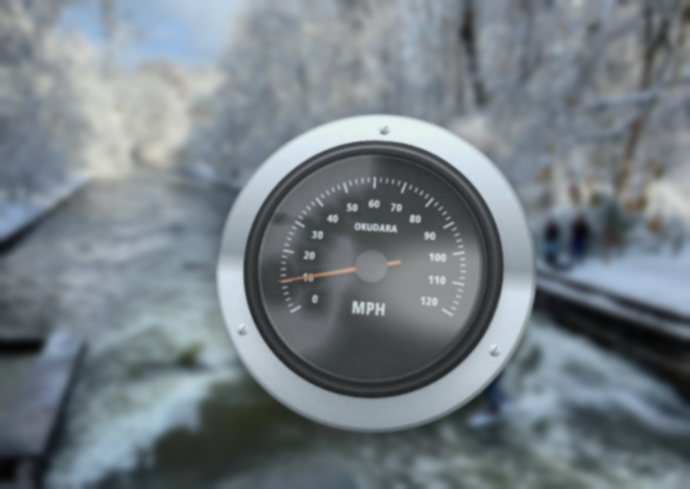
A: 10 mph
